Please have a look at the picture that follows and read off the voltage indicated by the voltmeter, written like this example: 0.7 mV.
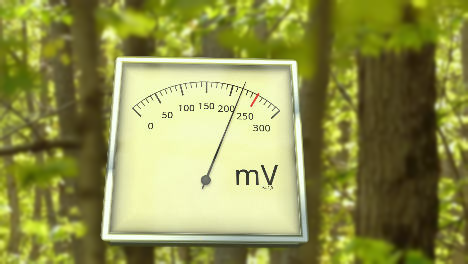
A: 220 mV
